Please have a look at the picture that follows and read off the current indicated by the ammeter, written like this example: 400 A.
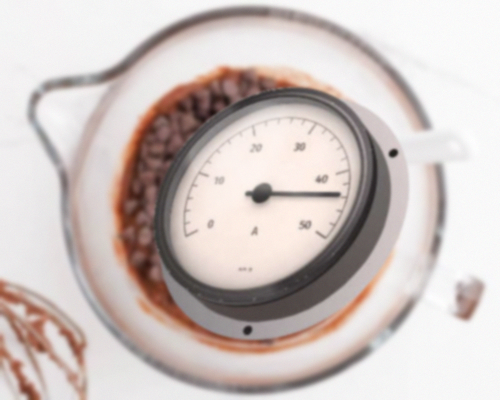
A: 44 A
